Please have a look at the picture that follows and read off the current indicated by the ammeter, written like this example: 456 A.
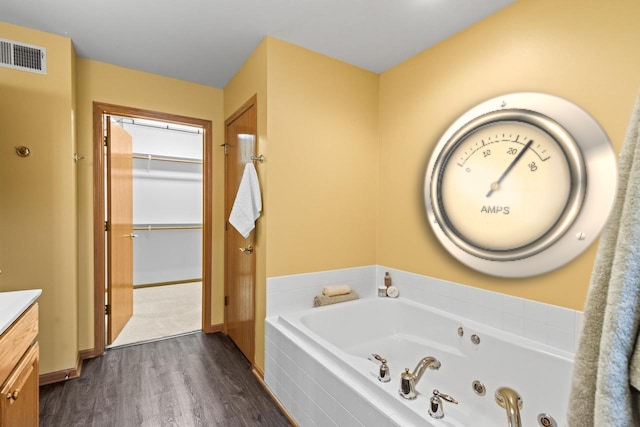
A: 24 A
